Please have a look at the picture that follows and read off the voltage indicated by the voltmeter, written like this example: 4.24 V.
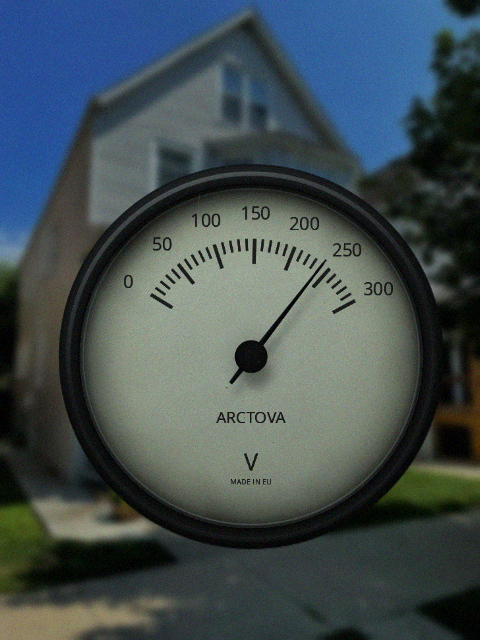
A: 240 V
